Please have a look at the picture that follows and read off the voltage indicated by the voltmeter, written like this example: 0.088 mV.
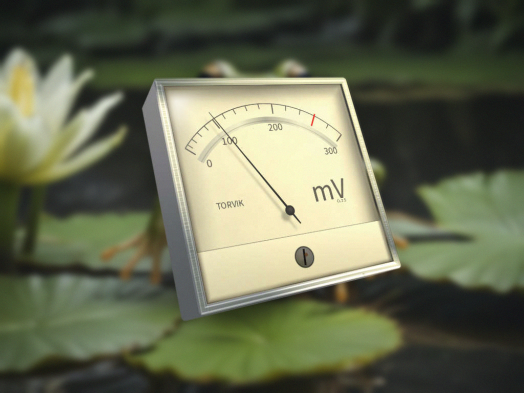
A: 100 mV
